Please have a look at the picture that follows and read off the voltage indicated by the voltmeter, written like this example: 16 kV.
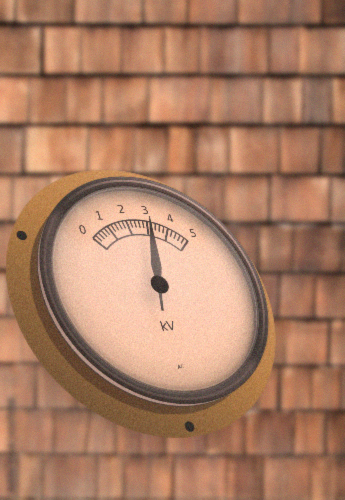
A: 3 kV
